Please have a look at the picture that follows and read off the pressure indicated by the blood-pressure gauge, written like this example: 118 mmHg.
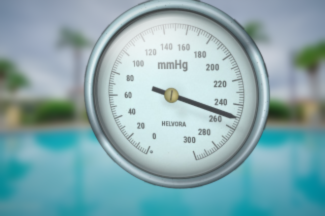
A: 250 mmHg
